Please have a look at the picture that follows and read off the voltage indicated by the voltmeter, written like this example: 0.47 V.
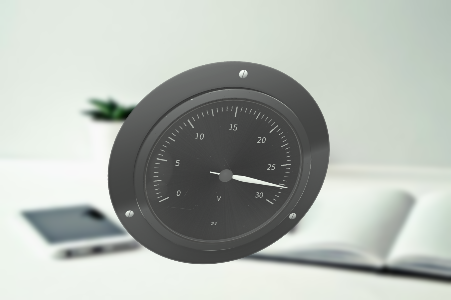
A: 27.5 V
